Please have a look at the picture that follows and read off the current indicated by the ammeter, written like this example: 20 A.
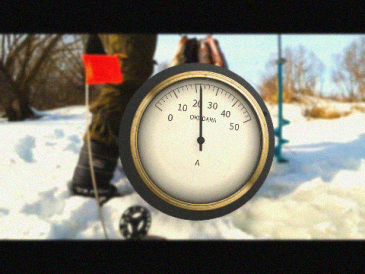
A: 22 A
